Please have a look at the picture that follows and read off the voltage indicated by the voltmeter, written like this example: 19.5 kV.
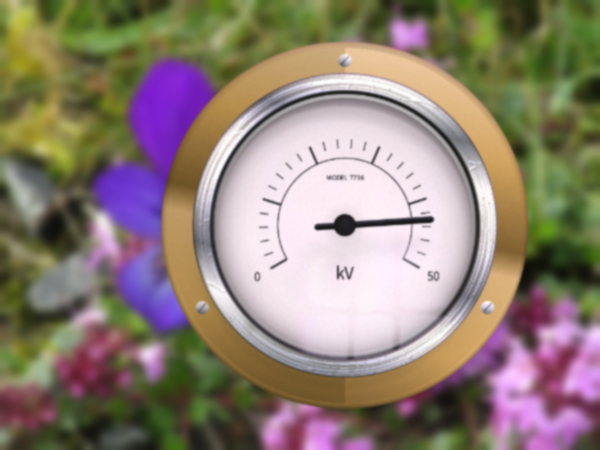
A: 43 kV
